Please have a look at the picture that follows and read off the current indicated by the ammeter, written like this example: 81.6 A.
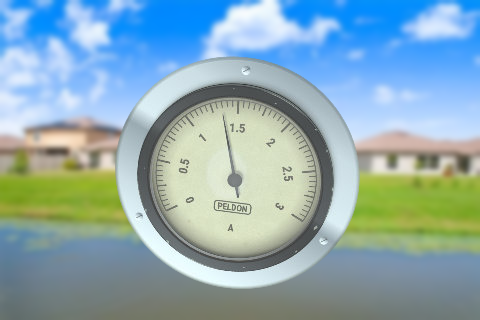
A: 1.35 A
